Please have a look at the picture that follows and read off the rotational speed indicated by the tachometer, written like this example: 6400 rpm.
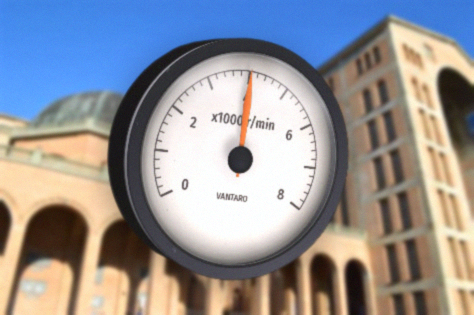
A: 4000 rpm
